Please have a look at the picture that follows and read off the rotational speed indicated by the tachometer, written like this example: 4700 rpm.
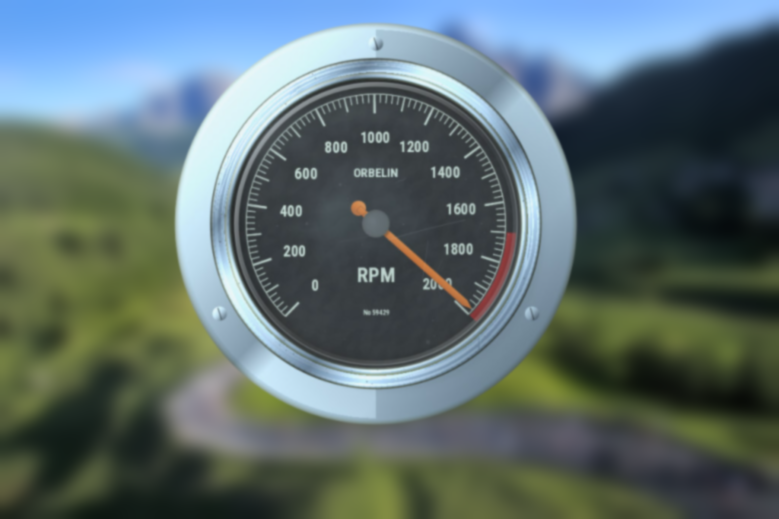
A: 1980 rpm
